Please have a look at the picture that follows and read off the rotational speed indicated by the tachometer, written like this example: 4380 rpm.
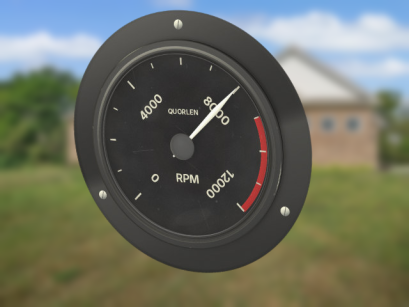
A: 8000 rpm
